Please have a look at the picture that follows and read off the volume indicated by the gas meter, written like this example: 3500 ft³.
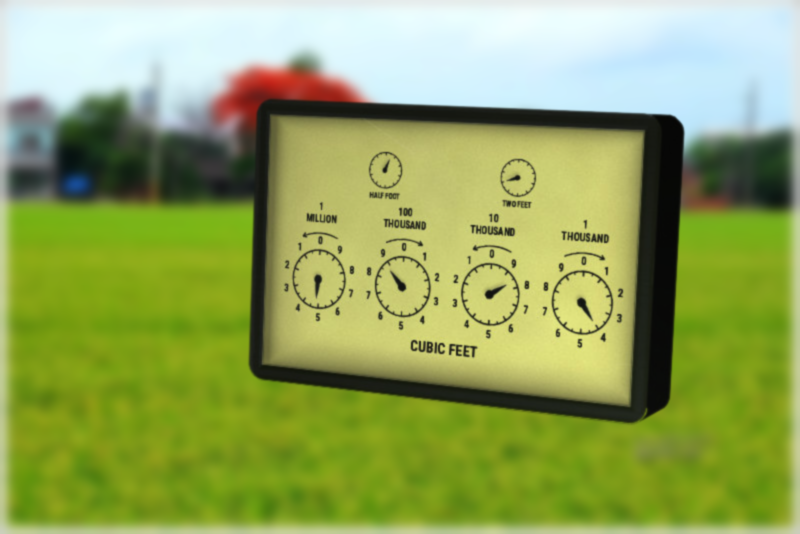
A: 488400 ft³
